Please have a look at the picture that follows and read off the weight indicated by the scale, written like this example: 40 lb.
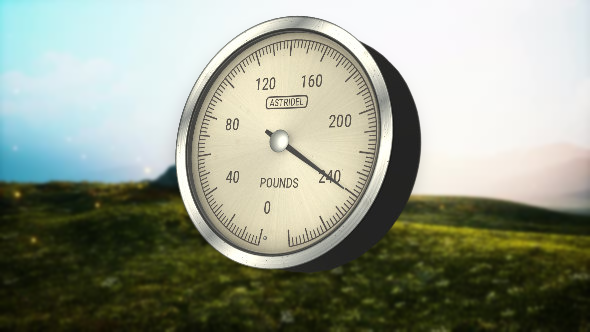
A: 240 lb
